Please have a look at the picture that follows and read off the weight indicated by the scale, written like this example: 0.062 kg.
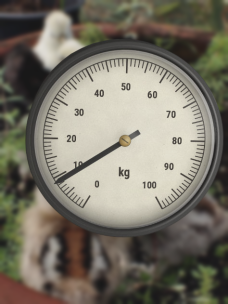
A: 9 kg
